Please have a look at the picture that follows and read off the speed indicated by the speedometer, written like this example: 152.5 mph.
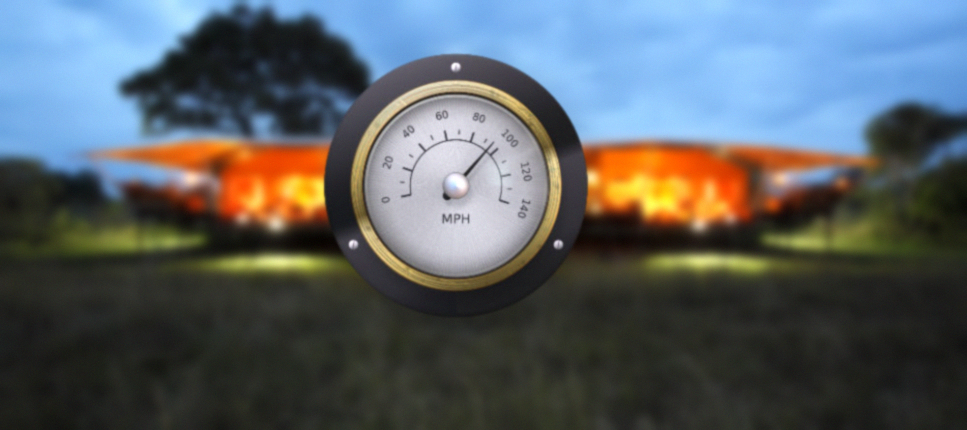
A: 95 mph
